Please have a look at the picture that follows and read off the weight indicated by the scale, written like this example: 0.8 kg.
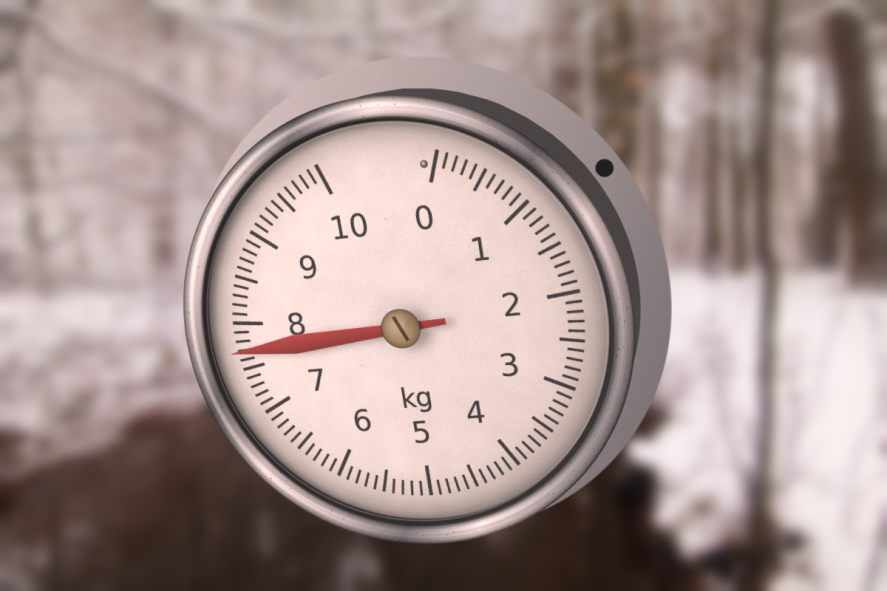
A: 7.7 kg
